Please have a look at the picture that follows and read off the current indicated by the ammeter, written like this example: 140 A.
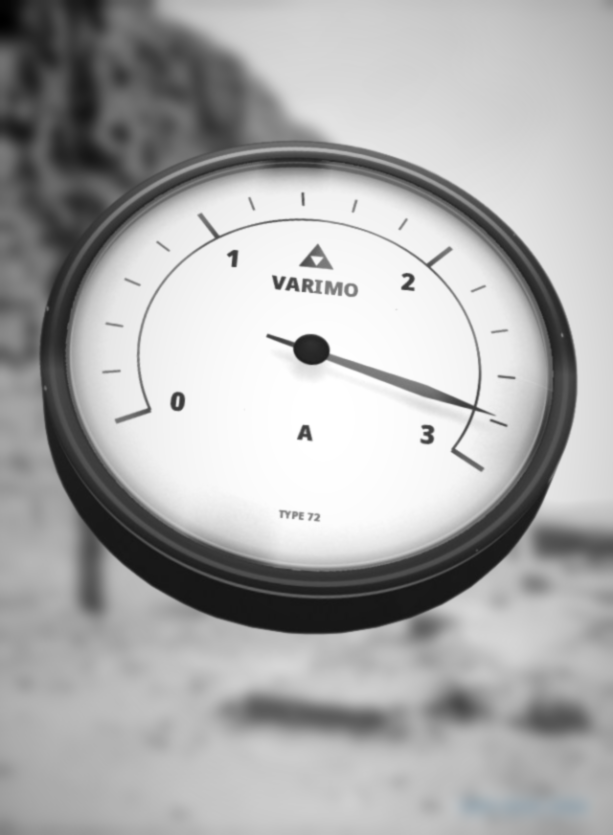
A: 2.8 A
